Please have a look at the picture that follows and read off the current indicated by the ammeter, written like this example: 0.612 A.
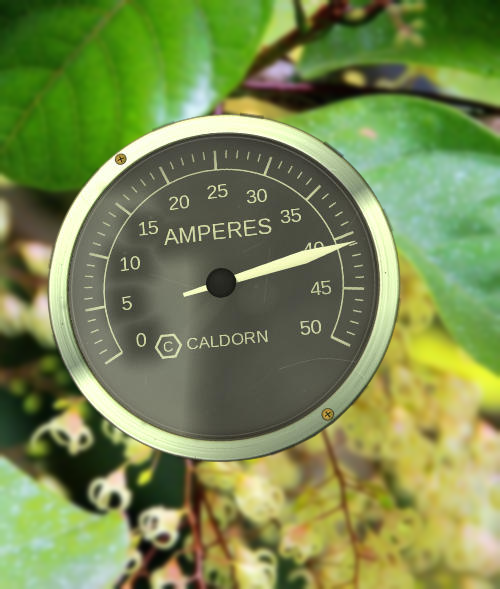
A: 41 A
